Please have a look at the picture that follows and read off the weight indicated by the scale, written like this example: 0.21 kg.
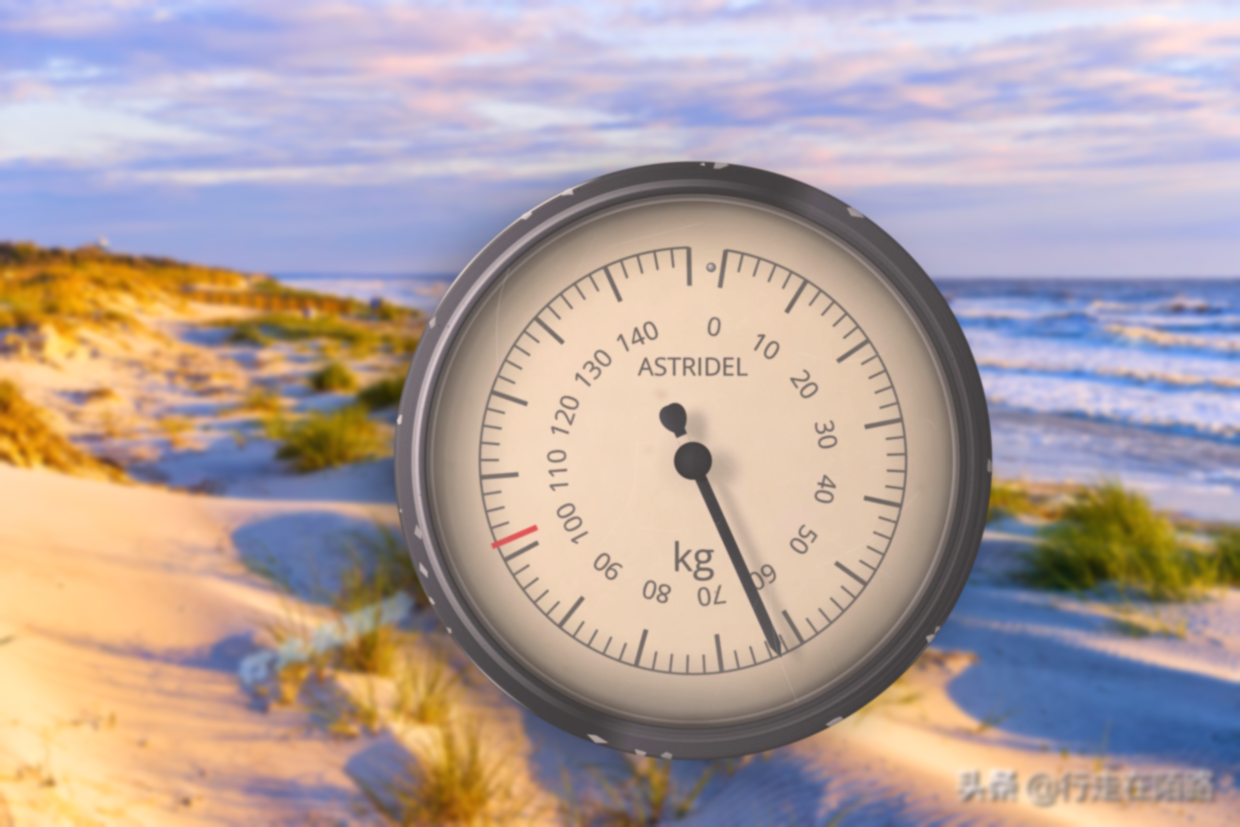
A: 63 kg
